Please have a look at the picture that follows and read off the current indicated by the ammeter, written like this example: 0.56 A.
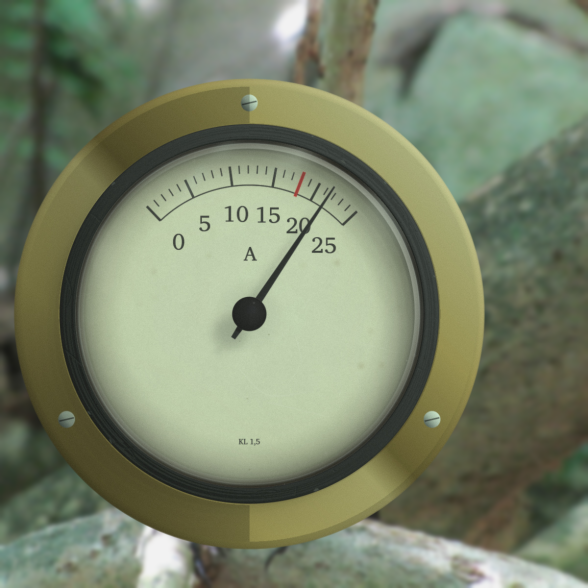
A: 21.5 A
